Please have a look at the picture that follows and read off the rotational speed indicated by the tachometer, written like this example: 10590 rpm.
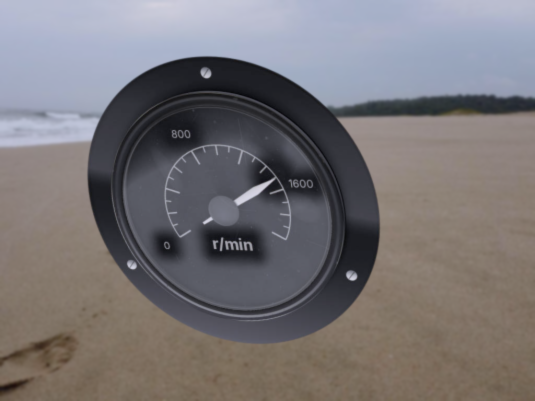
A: 1500 rpm
